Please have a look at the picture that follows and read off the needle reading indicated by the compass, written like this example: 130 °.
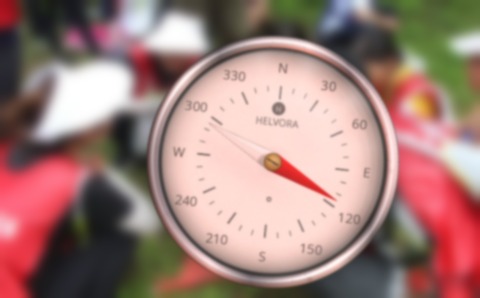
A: 115 °
